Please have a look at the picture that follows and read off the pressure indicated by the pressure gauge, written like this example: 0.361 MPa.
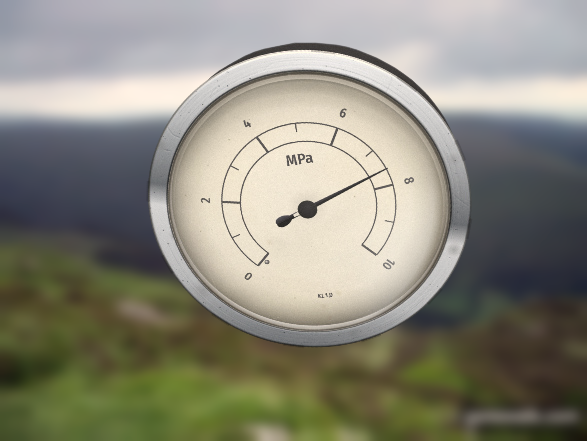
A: 7.5 MPa
